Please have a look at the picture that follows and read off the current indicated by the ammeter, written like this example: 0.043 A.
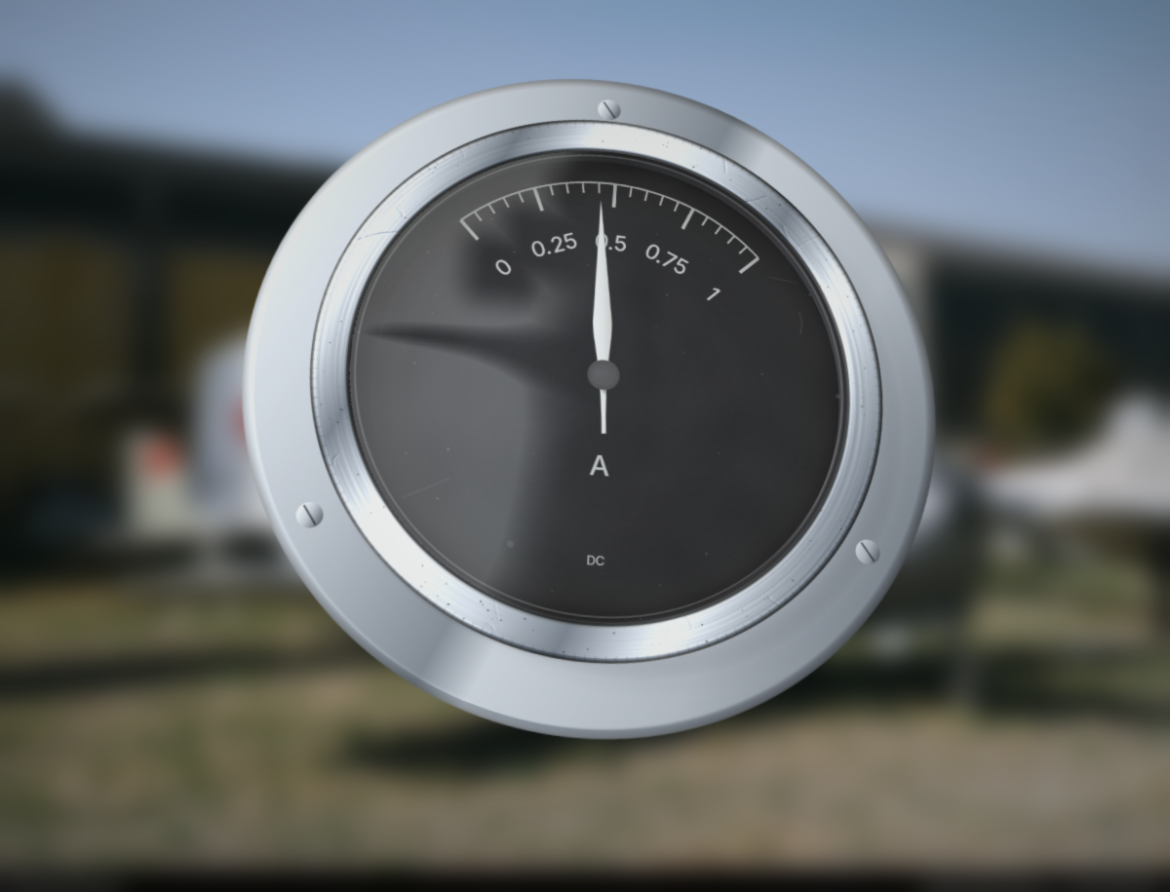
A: 0.45 A
